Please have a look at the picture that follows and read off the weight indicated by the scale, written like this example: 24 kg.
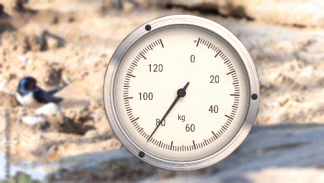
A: 80 kg
